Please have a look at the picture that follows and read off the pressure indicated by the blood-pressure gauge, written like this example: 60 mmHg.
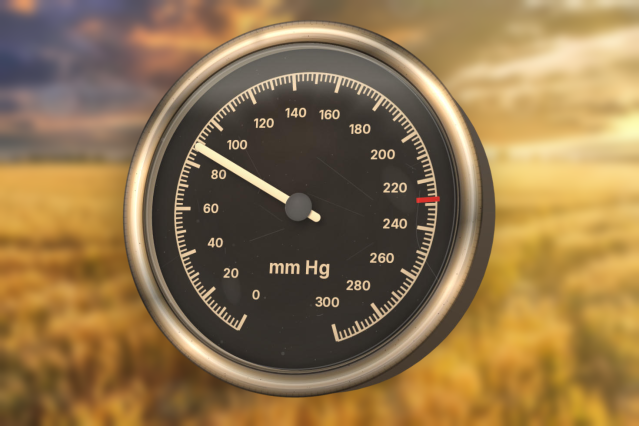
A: 88 mmHg
